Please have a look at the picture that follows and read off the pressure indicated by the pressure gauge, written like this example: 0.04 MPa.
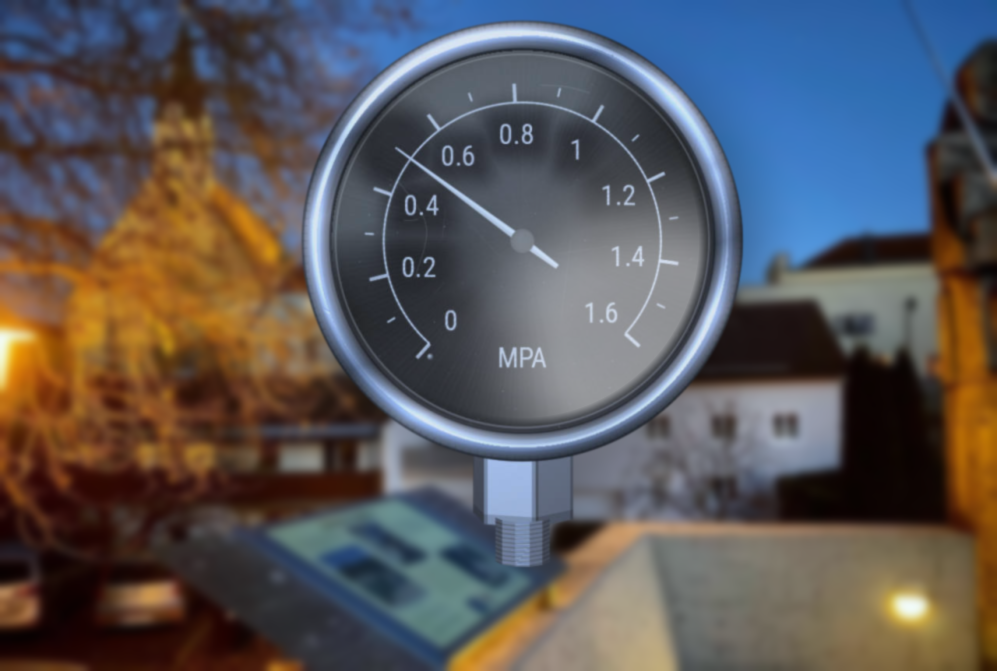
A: 0.5 MPa
